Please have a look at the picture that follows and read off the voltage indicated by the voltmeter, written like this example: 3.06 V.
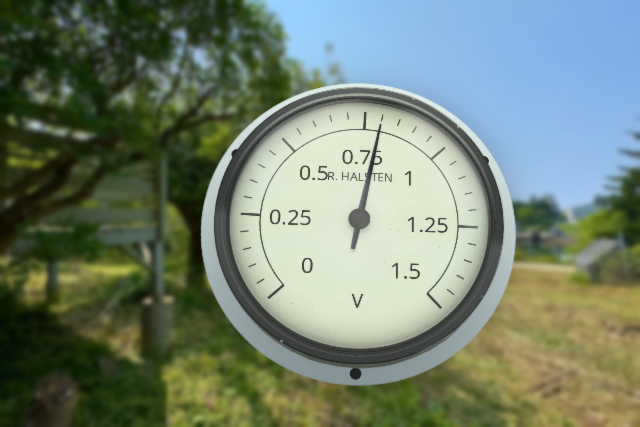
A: 0.8 V
